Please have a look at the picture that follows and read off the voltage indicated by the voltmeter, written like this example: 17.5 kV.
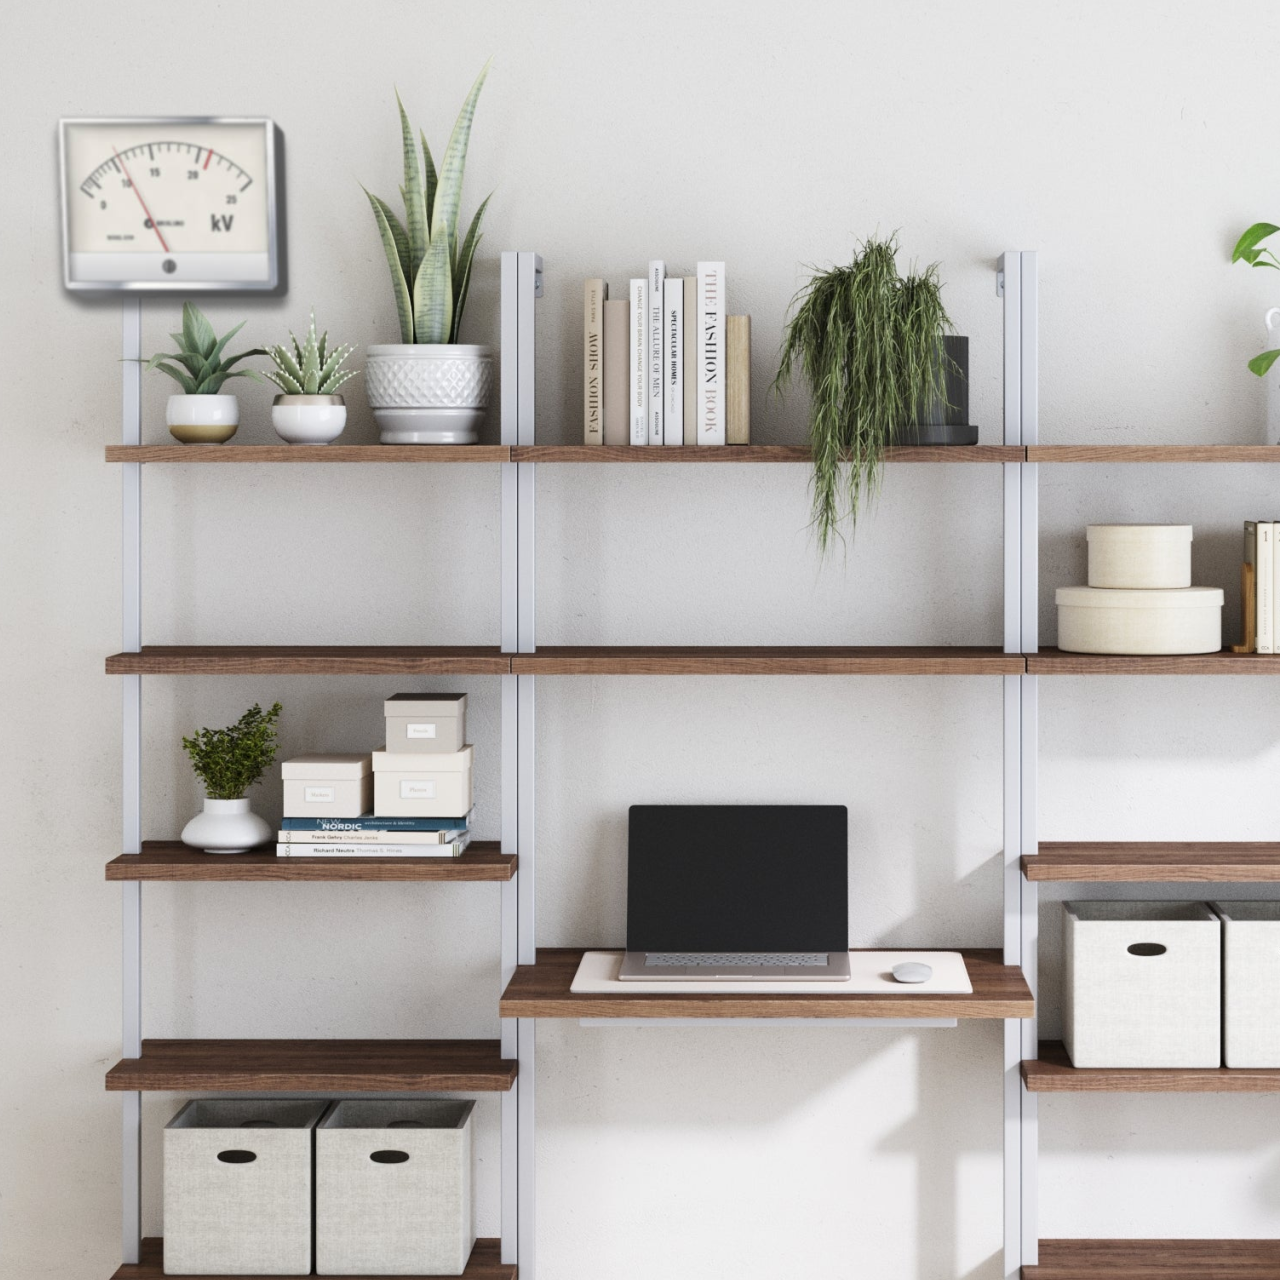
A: 11 kV
